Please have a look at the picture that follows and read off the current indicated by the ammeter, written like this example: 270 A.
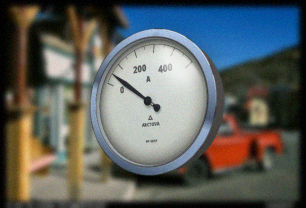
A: 50 A
